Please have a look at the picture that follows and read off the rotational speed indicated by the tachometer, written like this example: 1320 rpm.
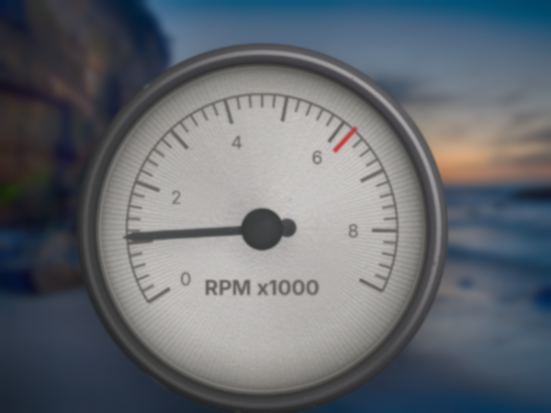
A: 1100 rpm
